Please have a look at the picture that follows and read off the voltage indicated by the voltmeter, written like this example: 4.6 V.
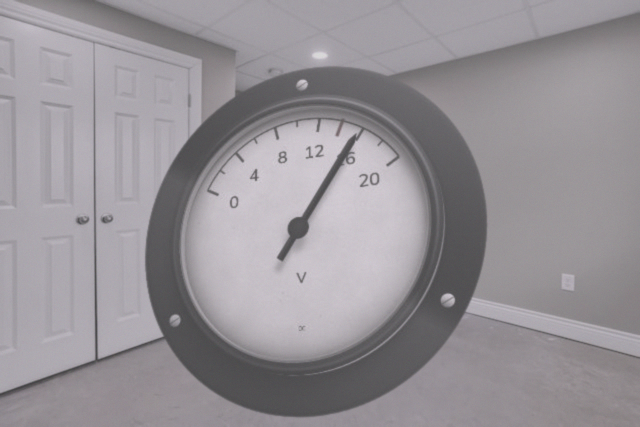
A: 16 V
